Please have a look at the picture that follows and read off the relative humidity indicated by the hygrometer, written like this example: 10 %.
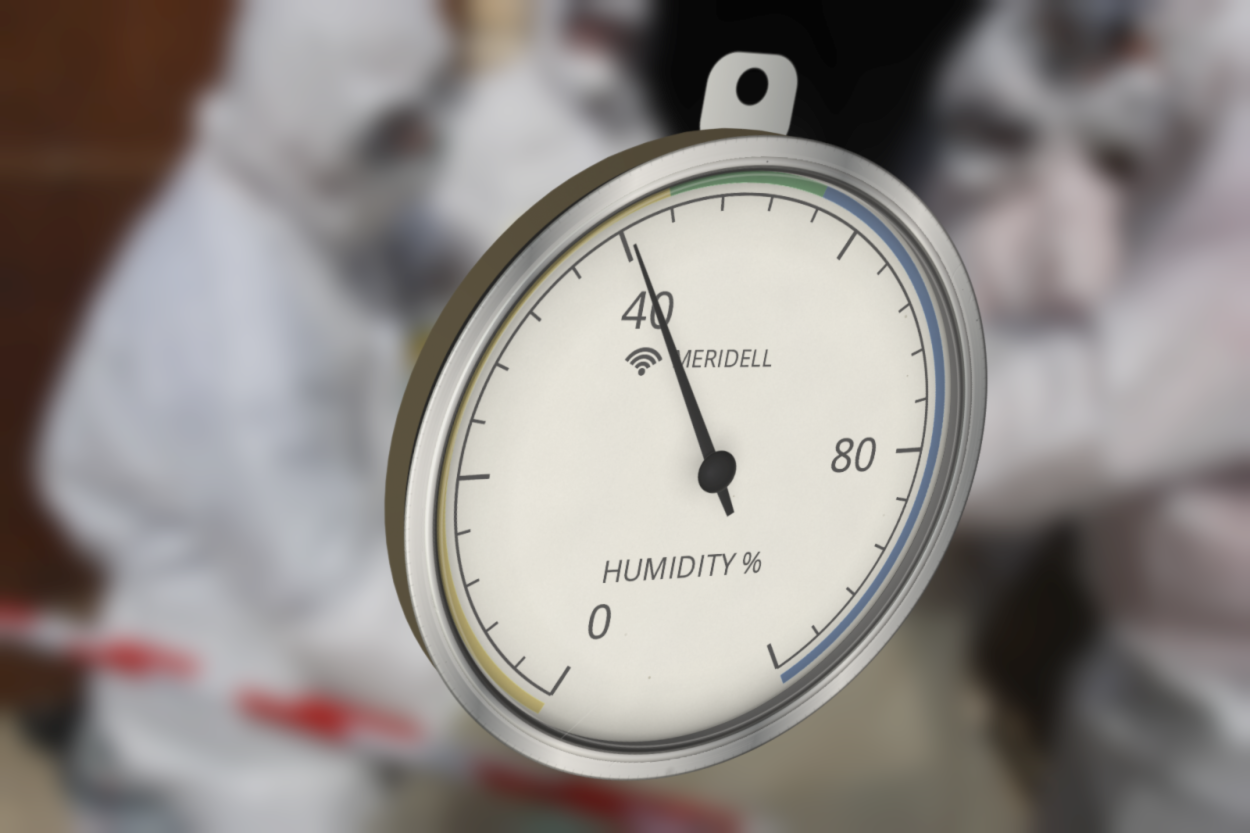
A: 40 %
